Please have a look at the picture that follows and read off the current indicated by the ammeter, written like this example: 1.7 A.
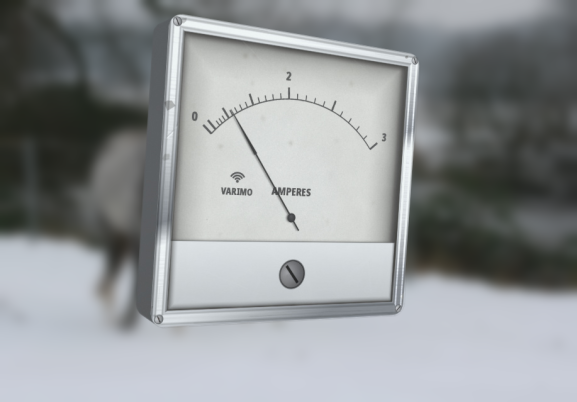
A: 1.1 A
